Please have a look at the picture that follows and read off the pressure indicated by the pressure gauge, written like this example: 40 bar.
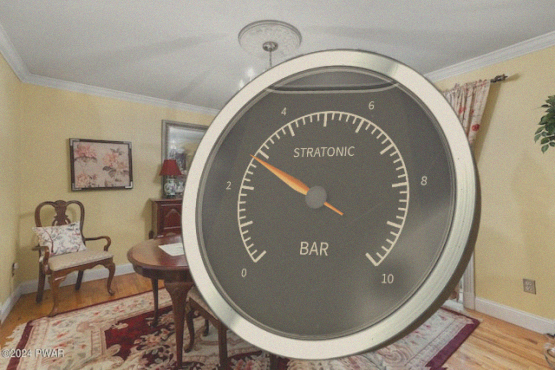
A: 2.8 bar
